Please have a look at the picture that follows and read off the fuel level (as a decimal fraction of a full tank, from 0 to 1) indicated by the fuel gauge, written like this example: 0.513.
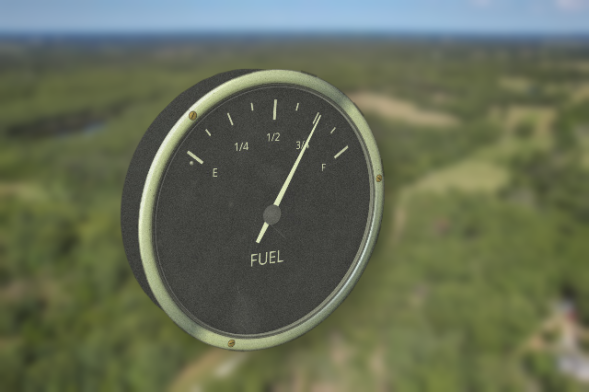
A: 0.75
